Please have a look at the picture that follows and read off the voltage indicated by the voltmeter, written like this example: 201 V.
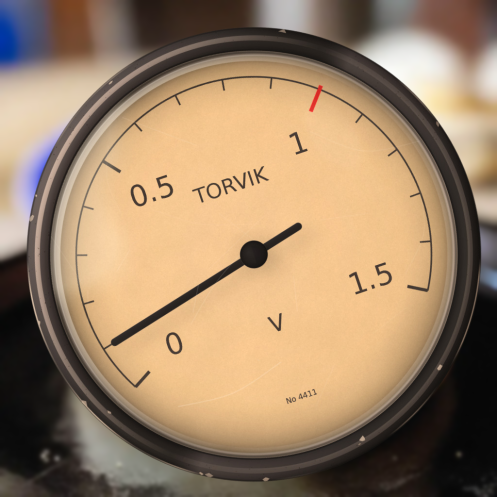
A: 0.1 V
